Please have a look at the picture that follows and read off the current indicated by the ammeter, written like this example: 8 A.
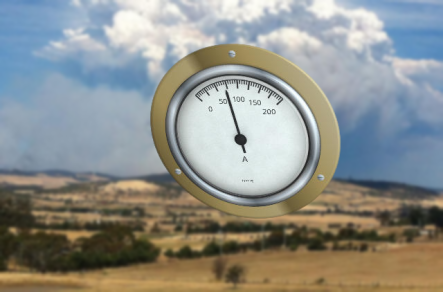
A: 75 A
